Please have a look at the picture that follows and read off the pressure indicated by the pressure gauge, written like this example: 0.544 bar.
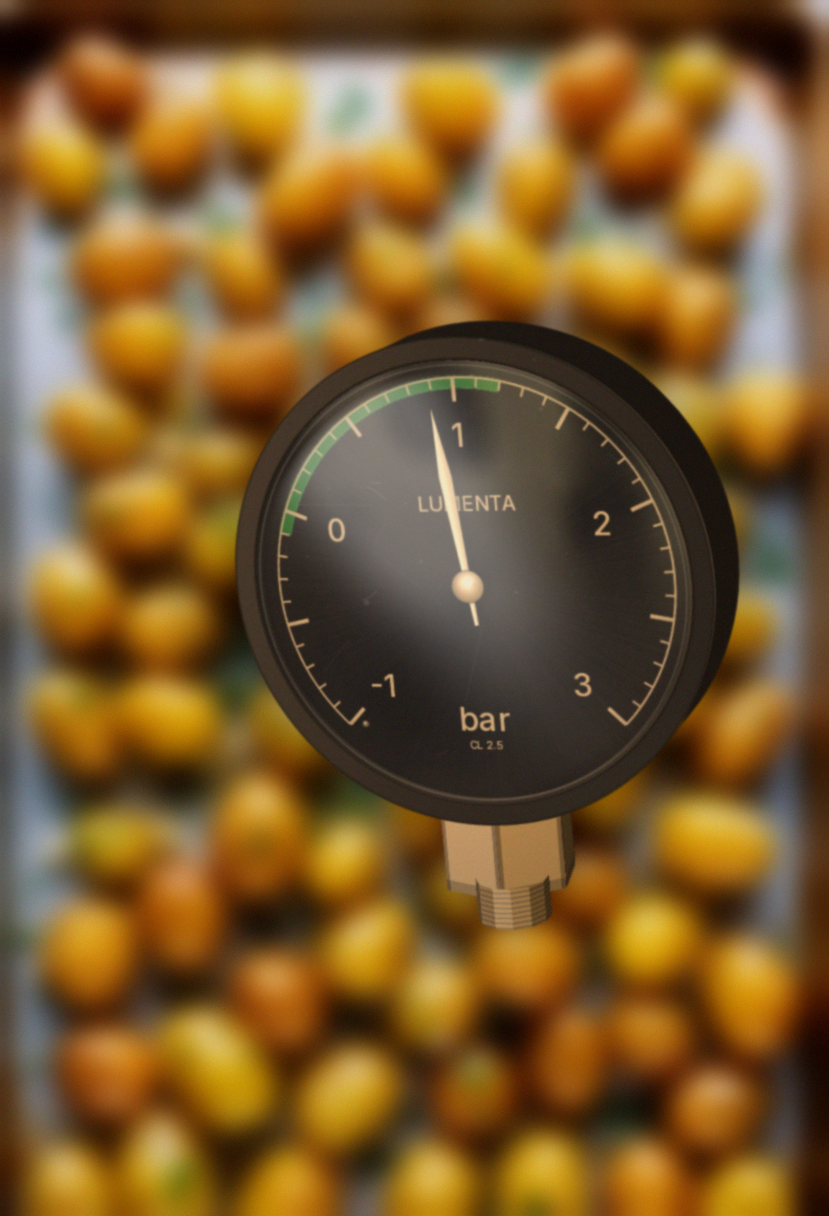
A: 0.9 bar
